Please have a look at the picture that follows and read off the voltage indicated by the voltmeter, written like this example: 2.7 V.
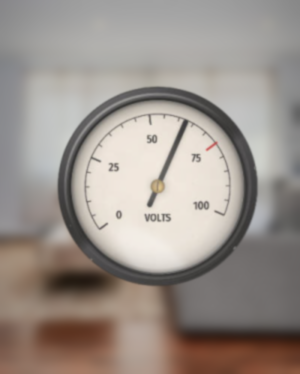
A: 62.5 V
